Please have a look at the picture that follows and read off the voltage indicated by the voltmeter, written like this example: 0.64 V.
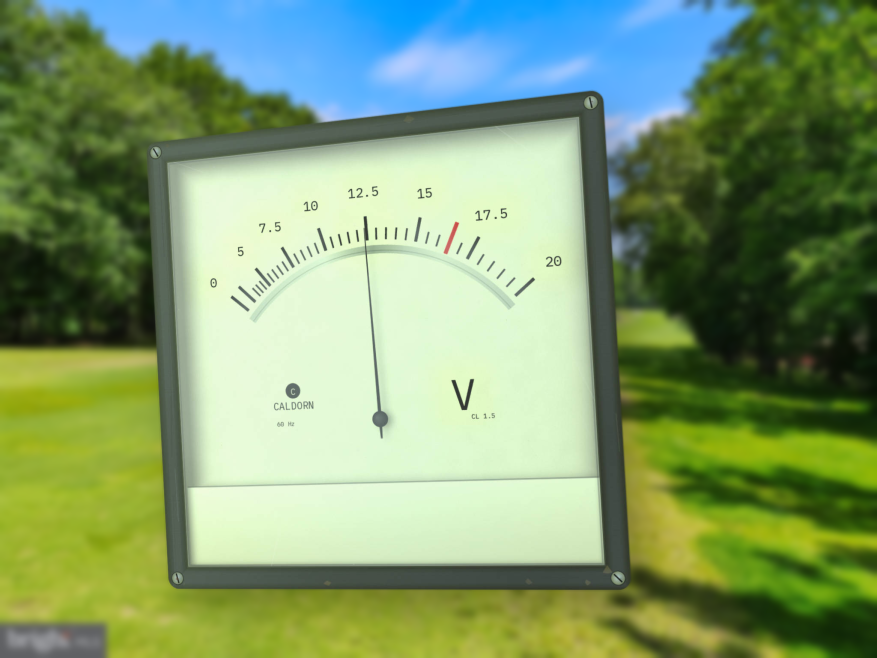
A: 12.5 V
